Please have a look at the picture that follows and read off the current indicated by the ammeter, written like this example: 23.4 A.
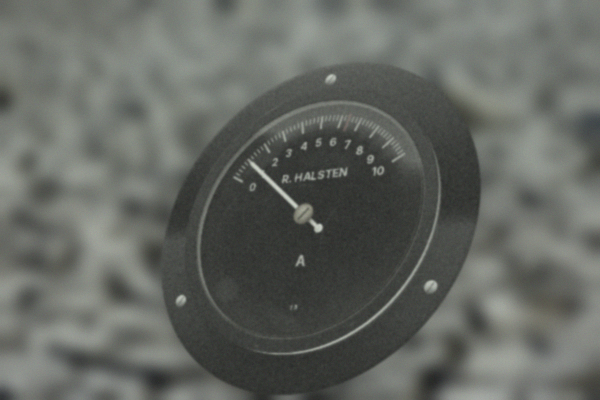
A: 1 A
